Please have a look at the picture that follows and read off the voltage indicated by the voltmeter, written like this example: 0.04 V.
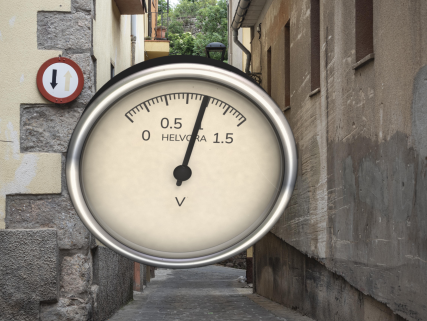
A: 0.95 V
